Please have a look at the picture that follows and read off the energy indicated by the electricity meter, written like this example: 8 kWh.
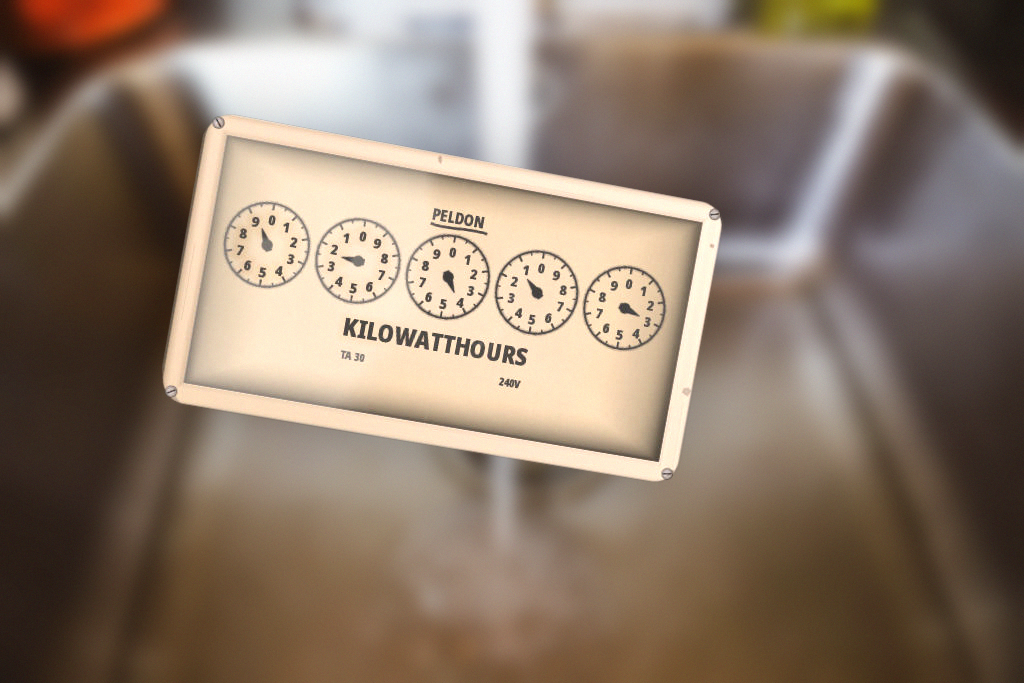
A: 92413 kWh
